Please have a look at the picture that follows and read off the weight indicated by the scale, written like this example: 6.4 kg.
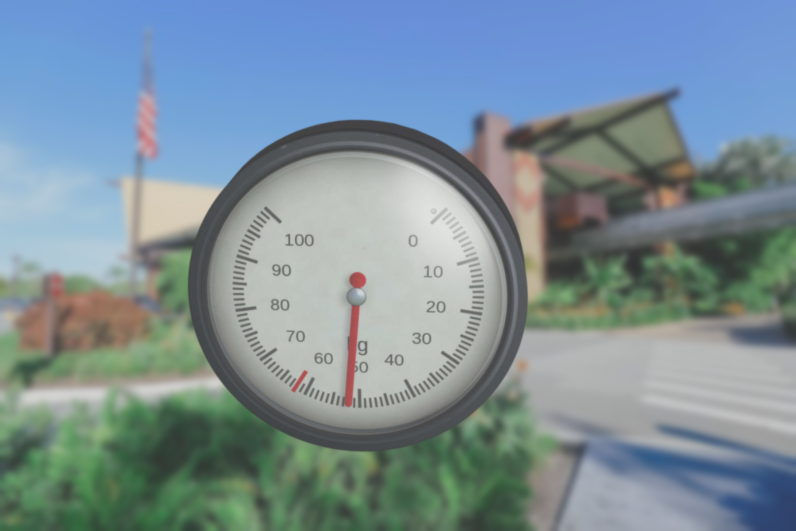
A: 52 kg
